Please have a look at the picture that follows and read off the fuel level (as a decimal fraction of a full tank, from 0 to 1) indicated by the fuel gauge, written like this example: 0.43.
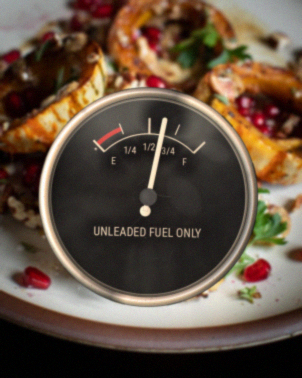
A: 0.625
